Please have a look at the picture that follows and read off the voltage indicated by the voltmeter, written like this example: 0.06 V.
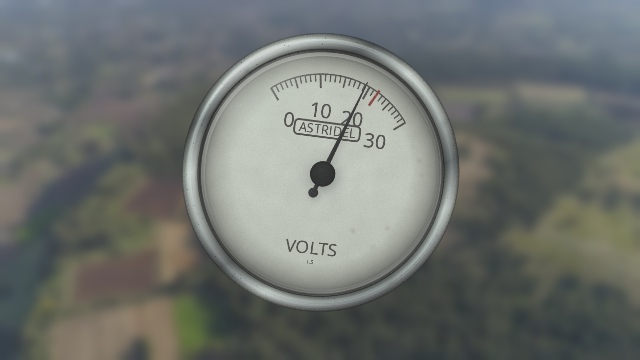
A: 19 V
